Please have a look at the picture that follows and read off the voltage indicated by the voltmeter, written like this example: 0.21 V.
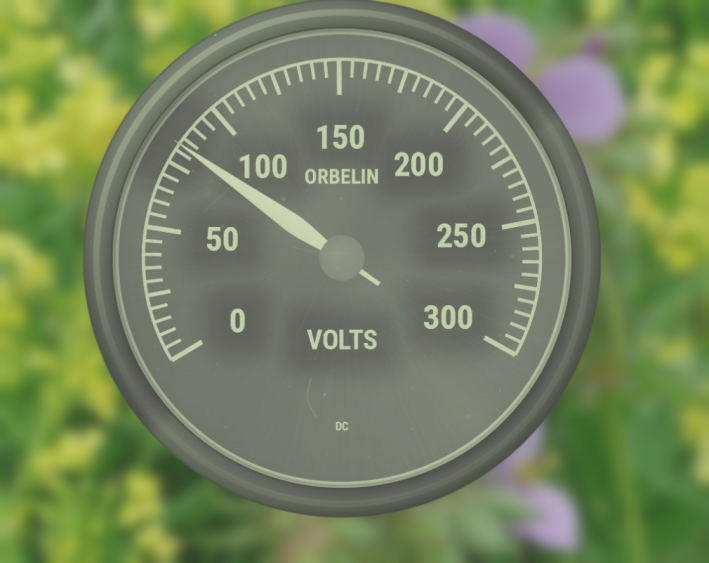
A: 82.5 V
